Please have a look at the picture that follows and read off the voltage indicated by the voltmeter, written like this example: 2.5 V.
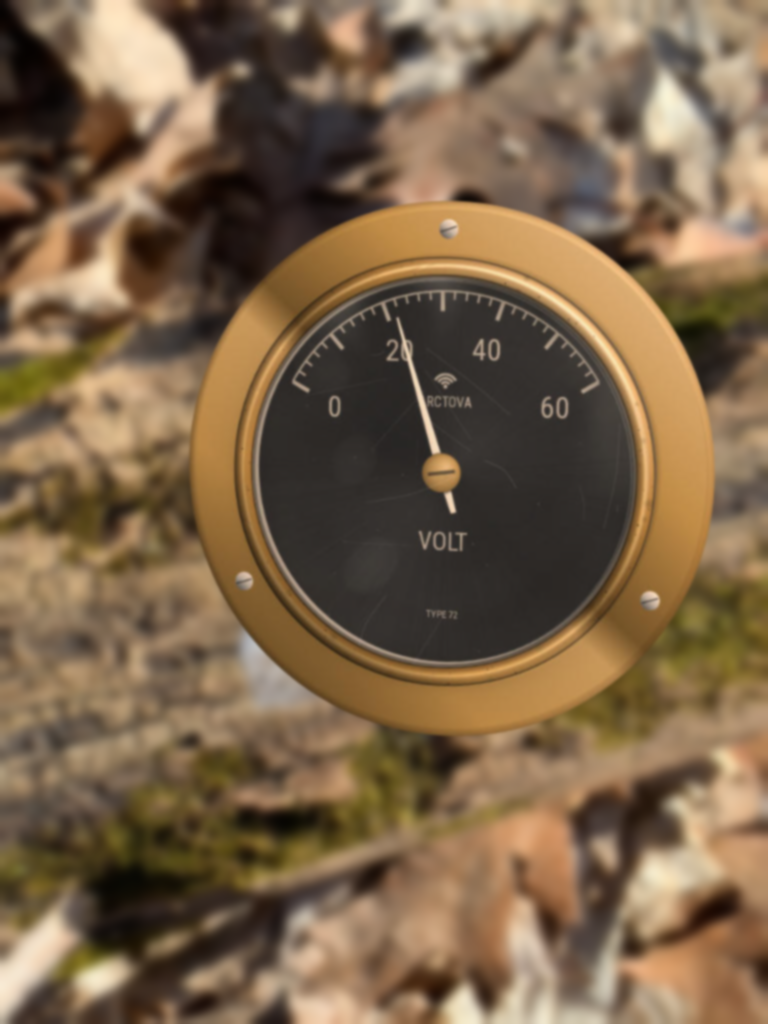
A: 22 V
